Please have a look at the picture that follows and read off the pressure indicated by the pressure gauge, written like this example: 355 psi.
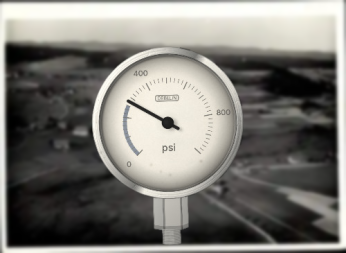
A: 280 psi
